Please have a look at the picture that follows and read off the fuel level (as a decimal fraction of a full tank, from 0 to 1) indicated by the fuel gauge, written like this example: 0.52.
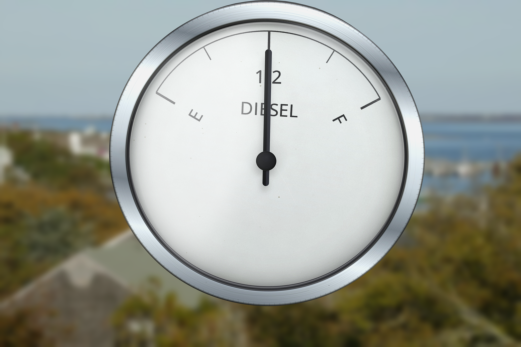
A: 0.5
